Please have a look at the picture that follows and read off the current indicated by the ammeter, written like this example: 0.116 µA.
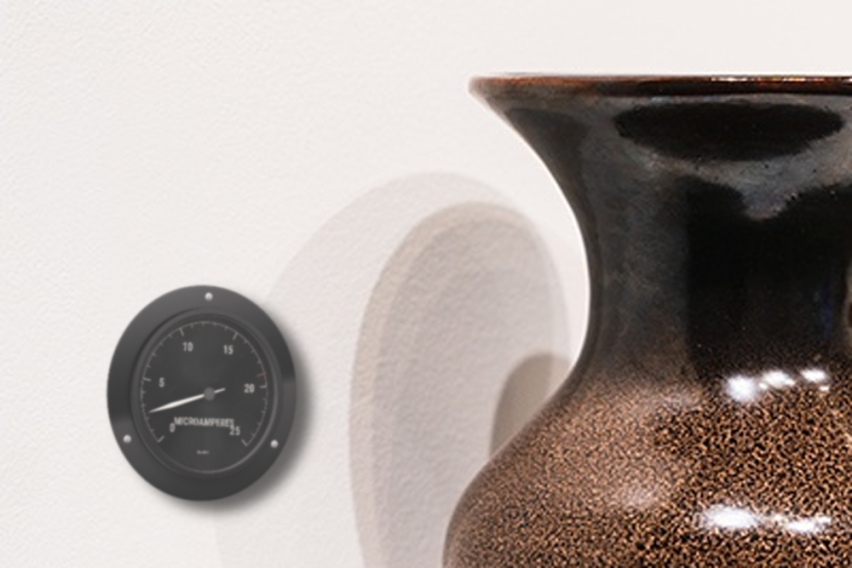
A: 2.5 µA
